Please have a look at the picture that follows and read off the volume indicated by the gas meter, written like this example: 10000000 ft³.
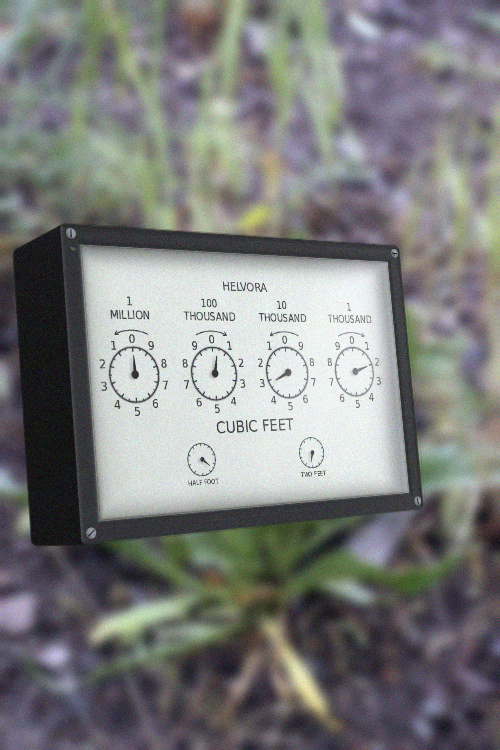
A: 3200 ft³
